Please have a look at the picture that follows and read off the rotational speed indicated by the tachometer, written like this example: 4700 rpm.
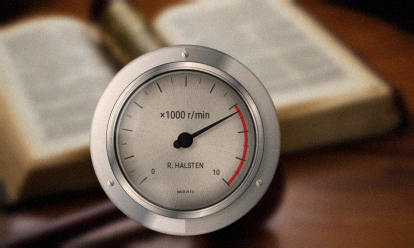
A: 7250 rpm
